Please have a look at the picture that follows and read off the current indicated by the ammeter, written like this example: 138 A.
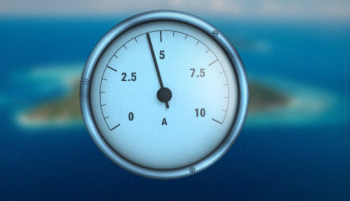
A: 4.5 A
